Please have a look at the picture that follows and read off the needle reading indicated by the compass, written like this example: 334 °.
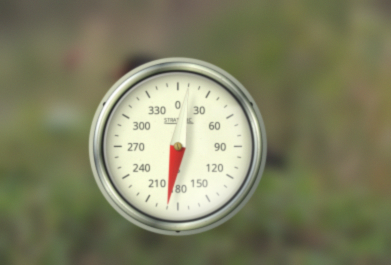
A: 190 °
